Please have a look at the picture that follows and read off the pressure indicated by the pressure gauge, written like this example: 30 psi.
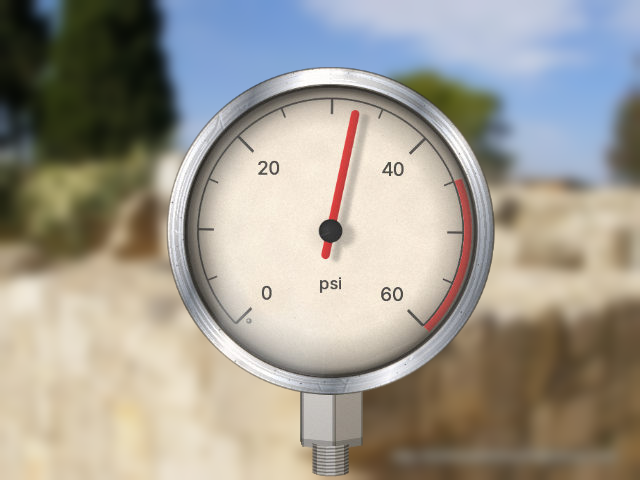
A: 32.5 psi
